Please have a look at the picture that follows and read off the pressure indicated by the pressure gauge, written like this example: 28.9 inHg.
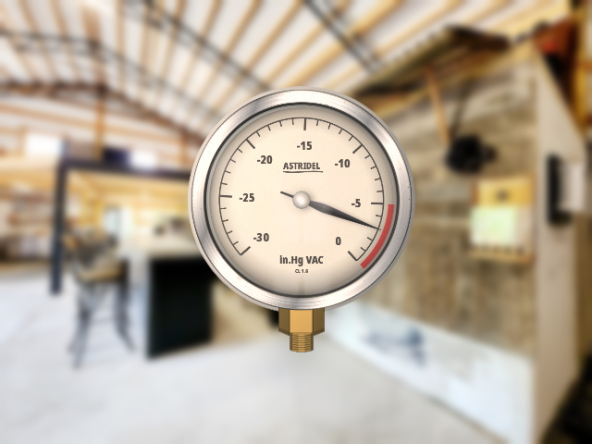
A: -3 inHg
